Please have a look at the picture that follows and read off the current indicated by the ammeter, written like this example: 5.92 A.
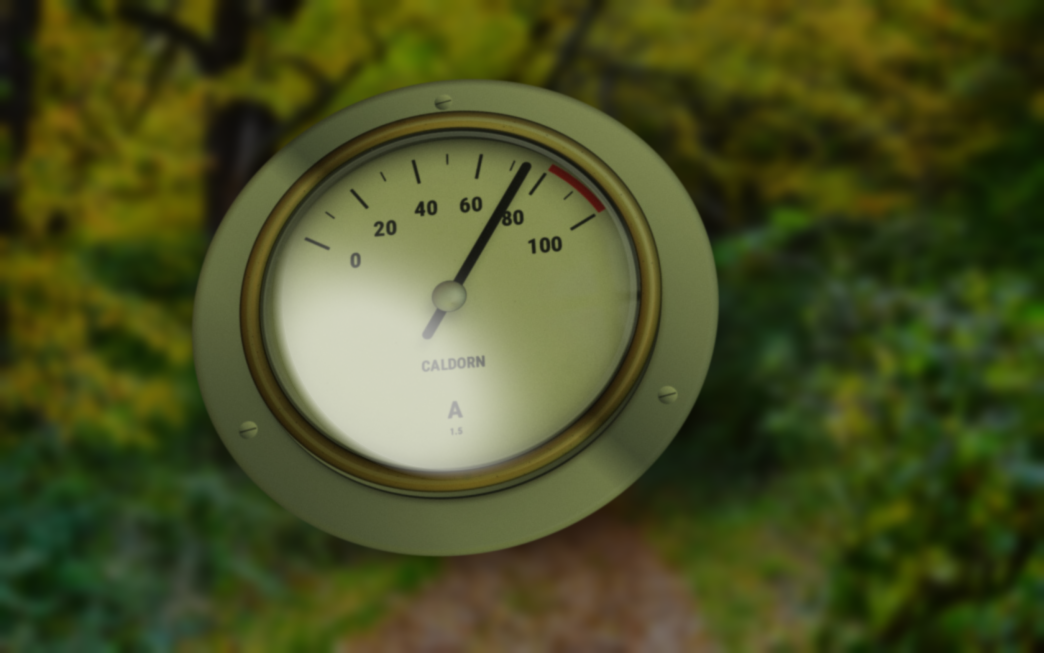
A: 75 A
